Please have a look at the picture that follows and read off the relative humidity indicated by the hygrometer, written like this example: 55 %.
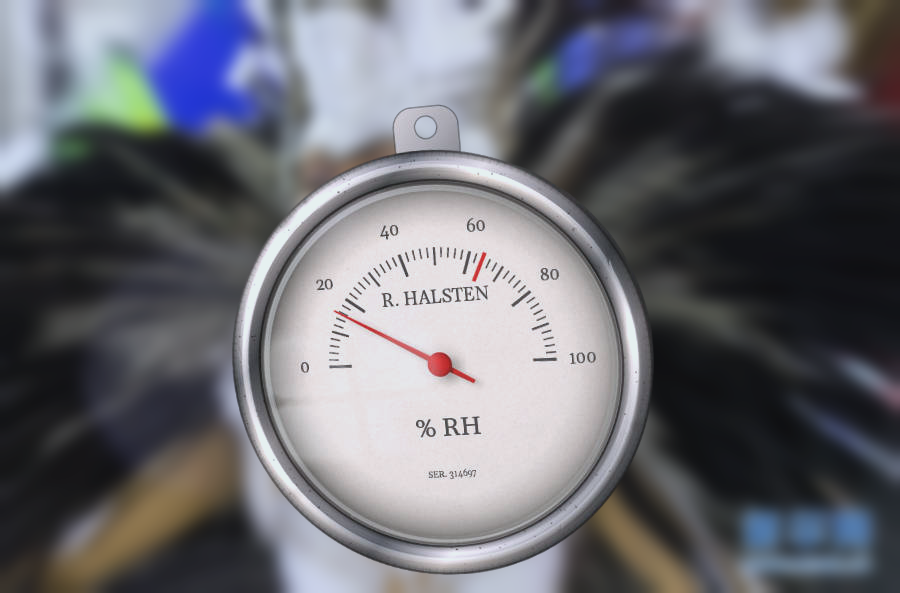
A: 16 %
